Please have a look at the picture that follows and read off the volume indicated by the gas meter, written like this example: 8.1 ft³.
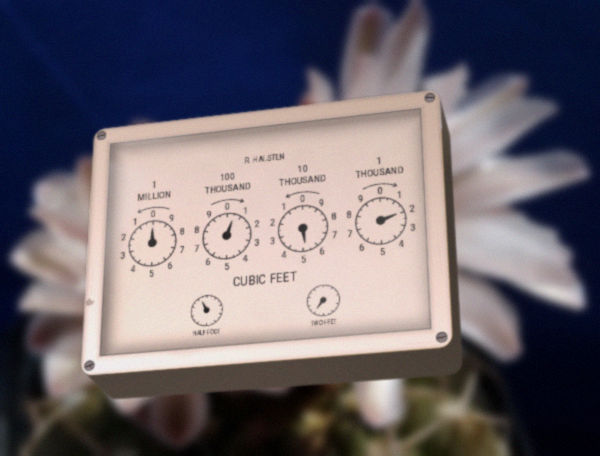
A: 5200 ft³
